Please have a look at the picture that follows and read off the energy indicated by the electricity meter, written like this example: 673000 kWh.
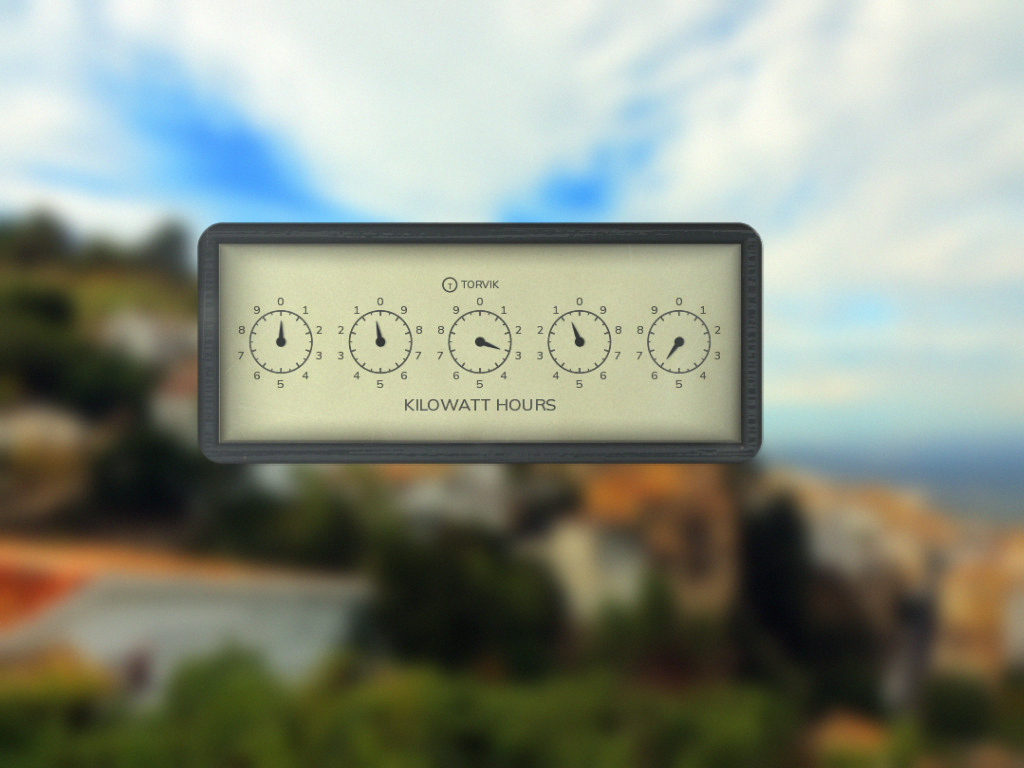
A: 306 kWh
